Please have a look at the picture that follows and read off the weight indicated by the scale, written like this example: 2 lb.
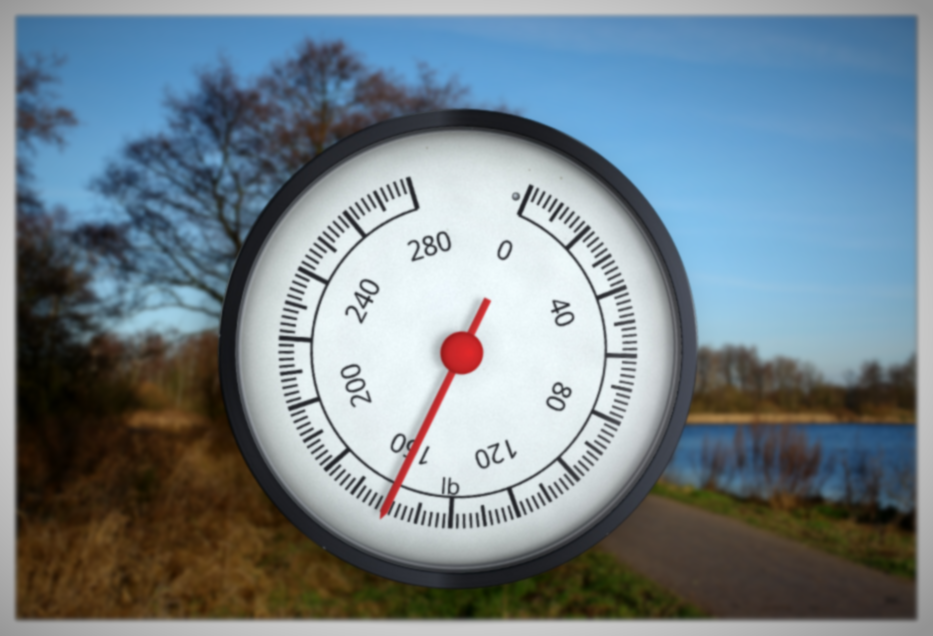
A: 160 lb
